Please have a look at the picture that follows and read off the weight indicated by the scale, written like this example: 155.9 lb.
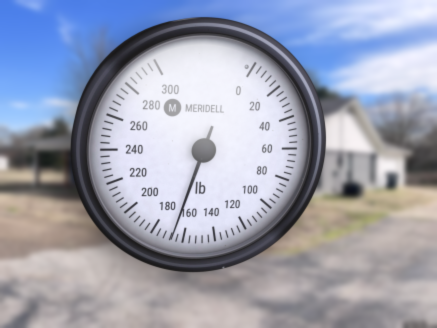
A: 168 lb
